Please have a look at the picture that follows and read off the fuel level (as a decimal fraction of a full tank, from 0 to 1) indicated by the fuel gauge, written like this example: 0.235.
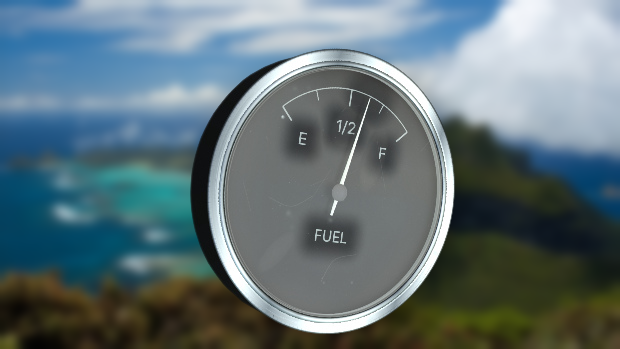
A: 0.625
